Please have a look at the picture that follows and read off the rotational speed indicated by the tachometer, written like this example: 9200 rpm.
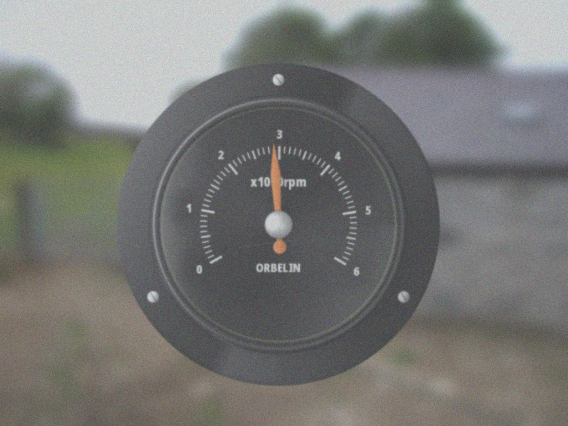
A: 2900 rpm
